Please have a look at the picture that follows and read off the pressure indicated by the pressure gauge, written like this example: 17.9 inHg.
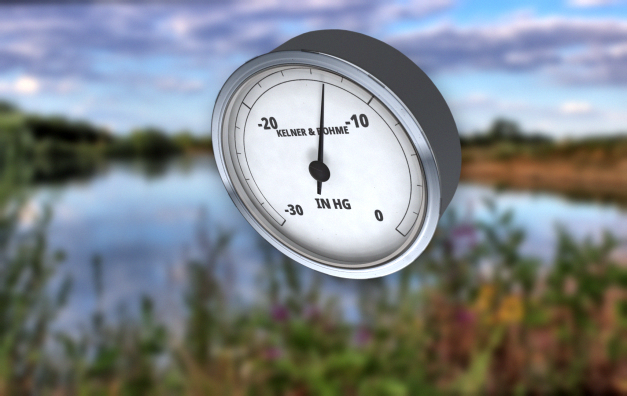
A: -13 inHg
